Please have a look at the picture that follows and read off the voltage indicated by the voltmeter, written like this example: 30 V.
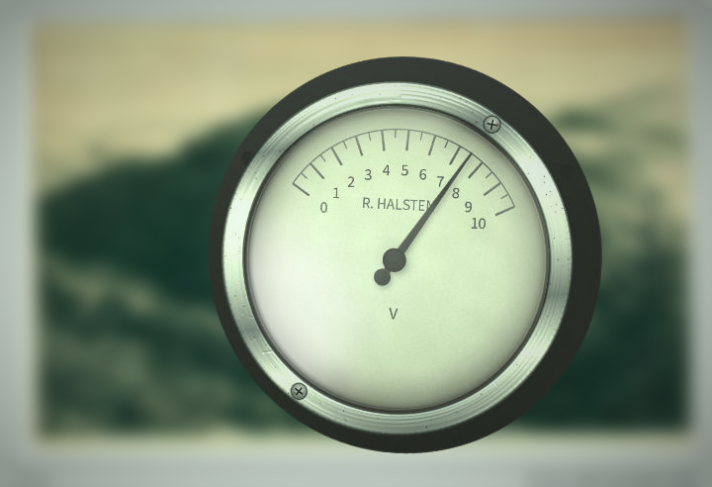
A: 7.5 V
